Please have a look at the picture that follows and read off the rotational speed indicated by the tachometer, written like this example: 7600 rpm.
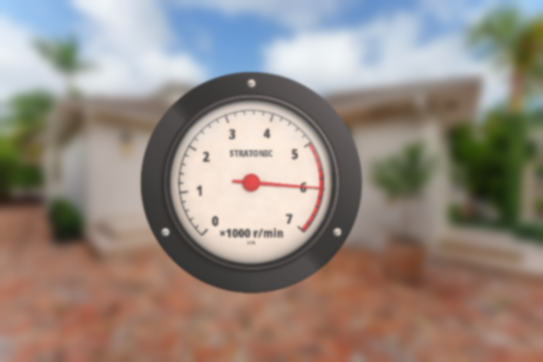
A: 6000 rpm
